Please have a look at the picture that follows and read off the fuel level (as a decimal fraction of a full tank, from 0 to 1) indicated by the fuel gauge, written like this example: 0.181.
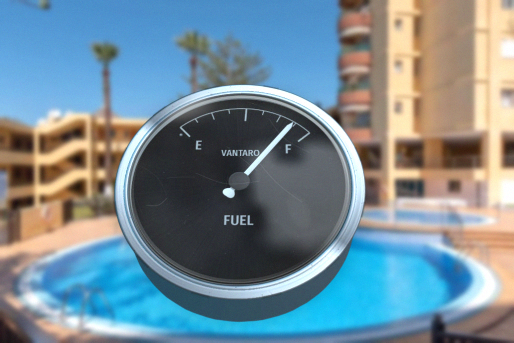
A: 0.875
